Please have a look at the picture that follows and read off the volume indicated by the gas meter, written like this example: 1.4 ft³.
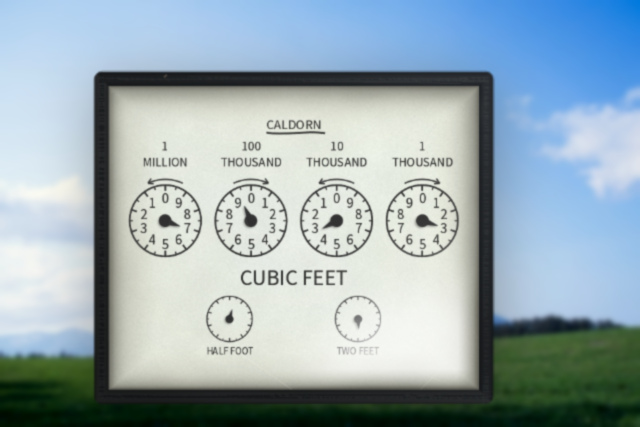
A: 693300 ft³
